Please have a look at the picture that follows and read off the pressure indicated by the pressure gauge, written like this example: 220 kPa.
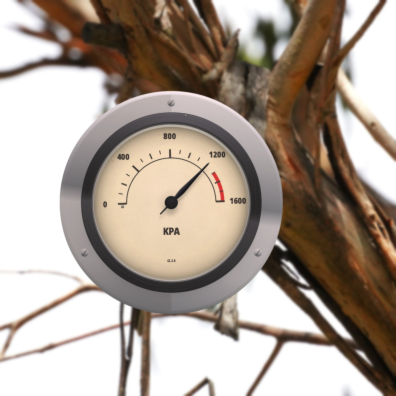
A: 1200 kPa
